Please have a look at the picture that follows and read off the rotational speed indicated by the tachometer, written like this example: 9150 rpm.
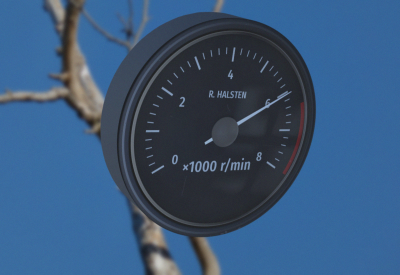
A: 6000 rpm
